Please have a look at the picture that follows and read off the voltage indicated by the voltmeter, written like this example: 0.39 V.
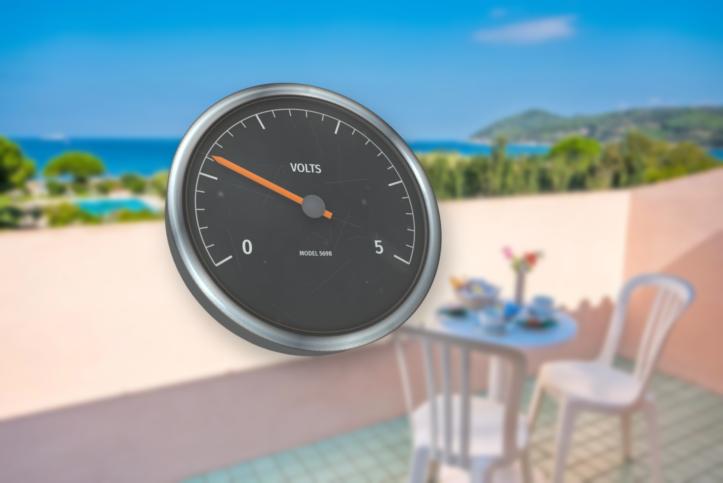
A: 1.2 V
